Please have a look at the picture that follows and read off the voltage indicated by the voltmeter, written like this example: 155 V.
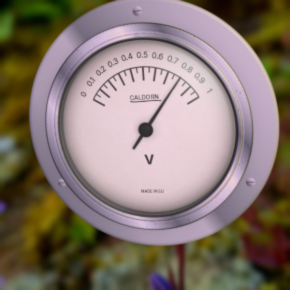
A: 0.8 V
